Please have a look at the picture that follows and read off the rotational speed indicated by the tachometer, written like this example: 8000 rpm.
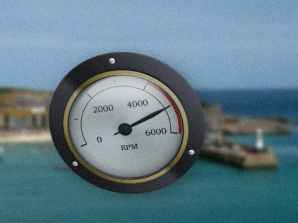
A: 5000 rpm
